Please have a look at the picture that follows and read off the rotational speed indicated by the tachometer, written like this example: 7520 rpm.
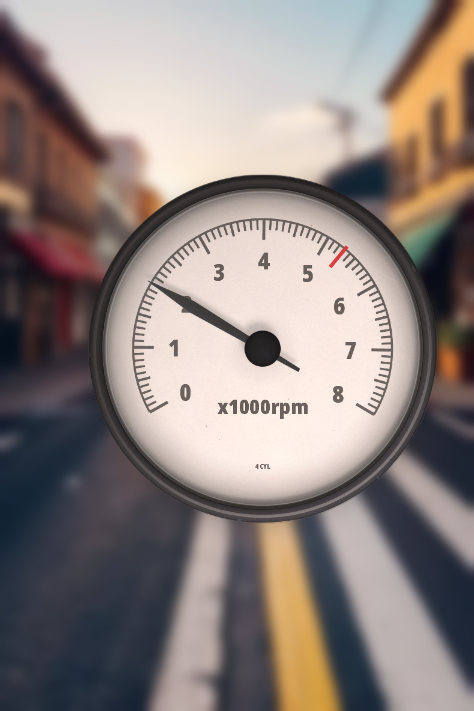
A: 2000 rpm
